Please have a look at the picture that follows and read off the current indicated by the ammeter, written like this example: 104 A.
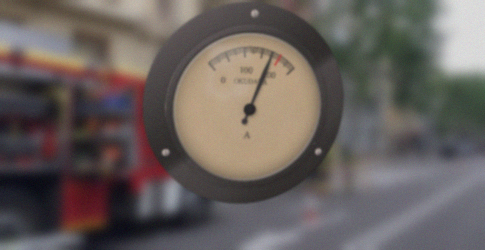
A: 175 A
